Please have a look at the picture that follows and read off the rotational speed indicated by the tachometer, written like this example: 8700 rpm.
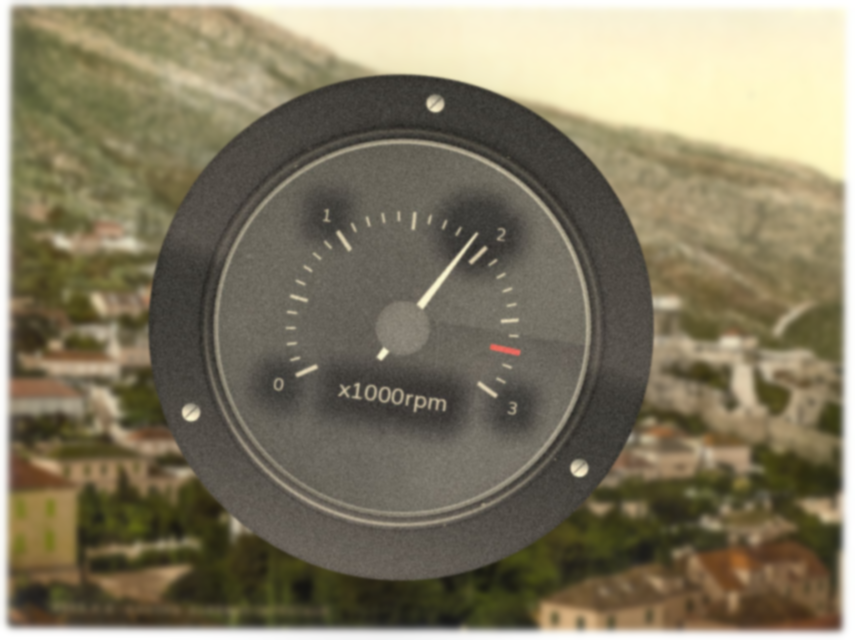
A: 1900 rpm
